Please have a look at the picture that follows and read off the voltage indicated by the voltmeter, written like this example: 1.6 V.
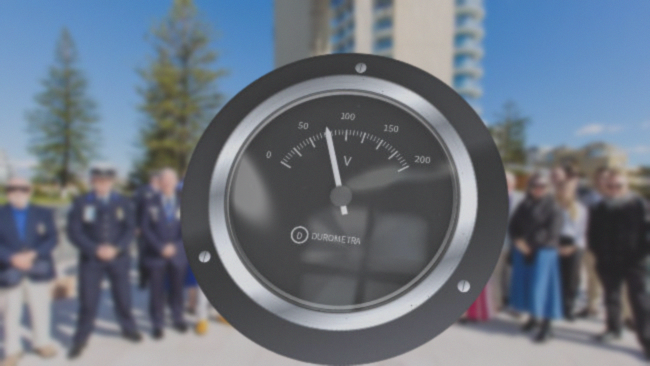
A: 75 V
